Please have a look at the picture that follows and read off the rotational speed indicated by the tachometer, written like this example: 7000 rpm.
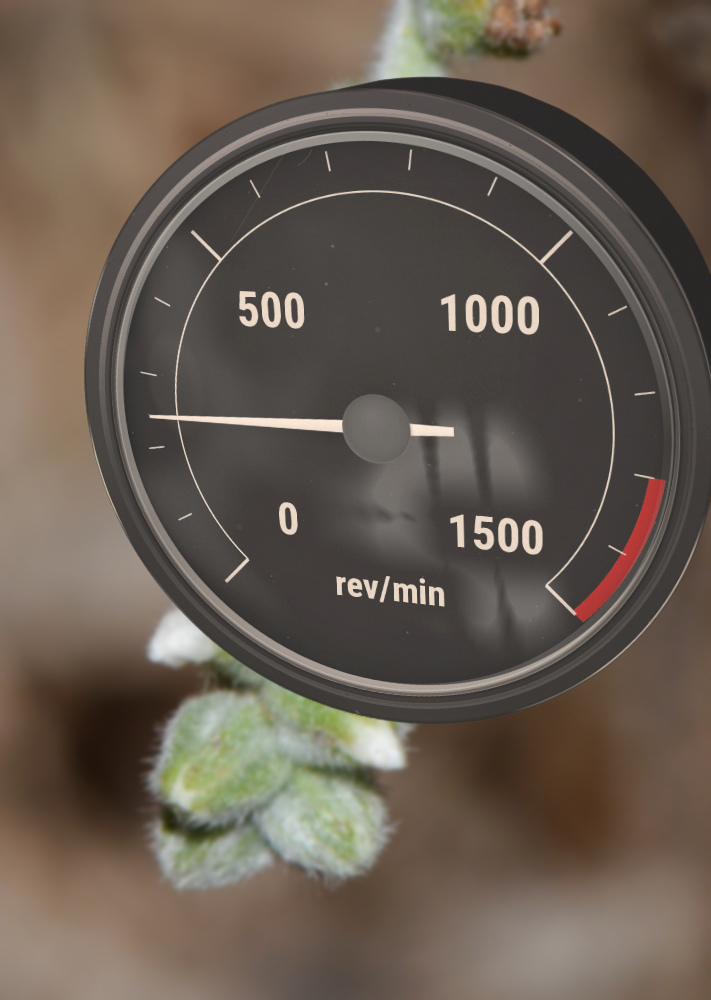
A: 250 rpm
